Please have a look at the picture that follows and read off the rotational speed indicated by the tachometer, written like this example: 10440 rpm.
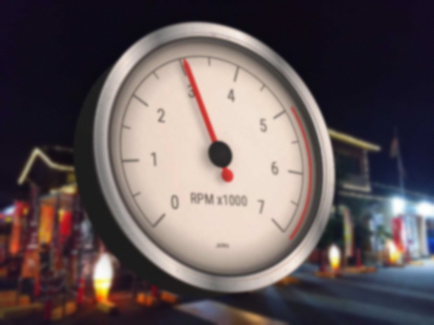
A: 3000 rpm
